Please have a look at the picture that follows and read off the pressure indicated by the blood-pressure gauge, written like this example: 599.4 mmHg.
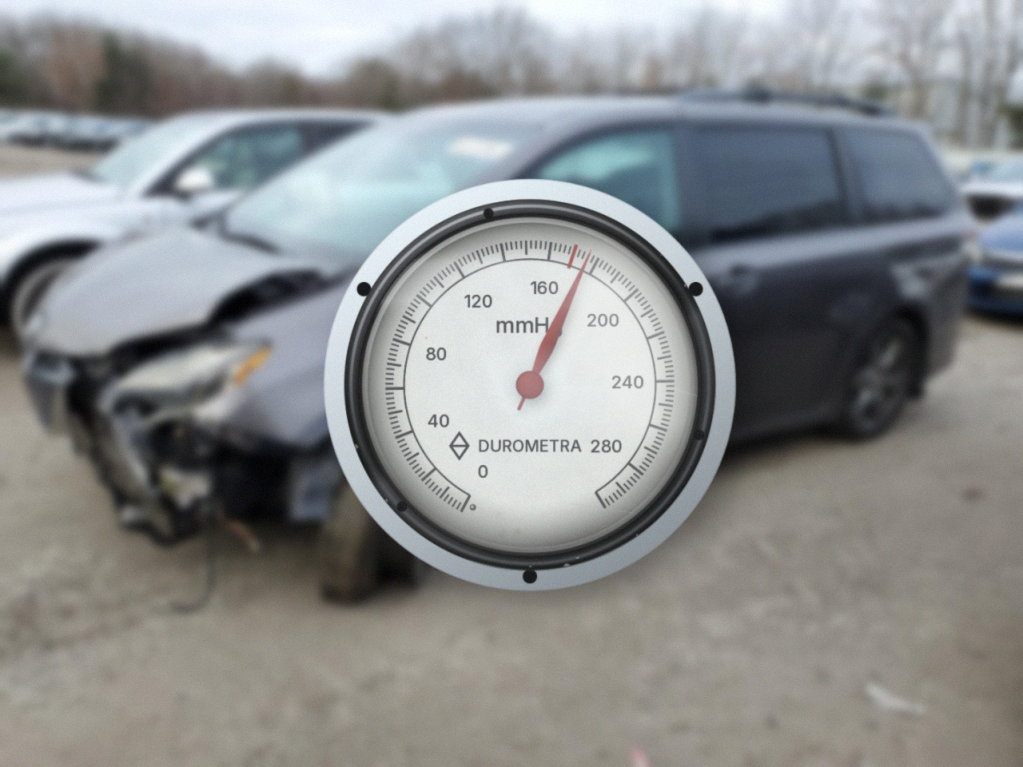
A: 176 mmHg
